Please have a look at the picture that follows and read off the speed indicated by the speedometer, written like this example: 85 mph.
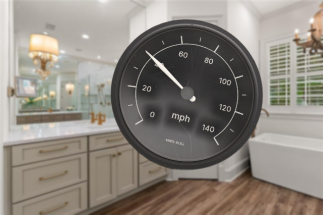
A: 40 mph
